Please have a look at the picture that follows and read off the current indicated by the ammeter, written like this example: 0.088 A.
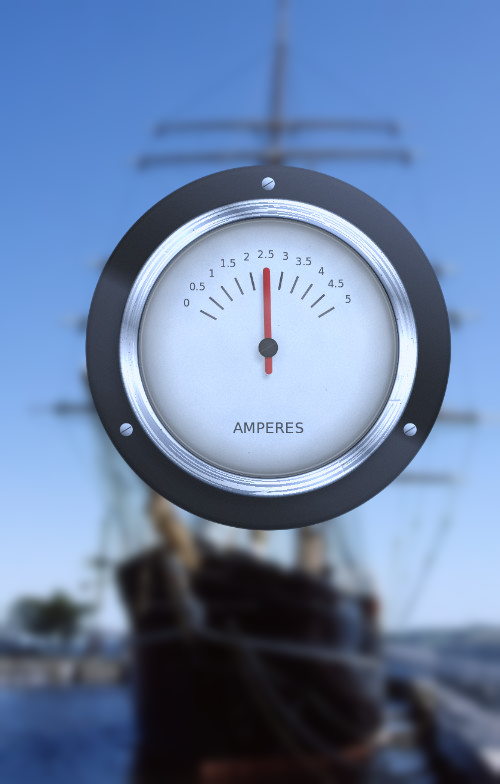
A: 2.5 A
